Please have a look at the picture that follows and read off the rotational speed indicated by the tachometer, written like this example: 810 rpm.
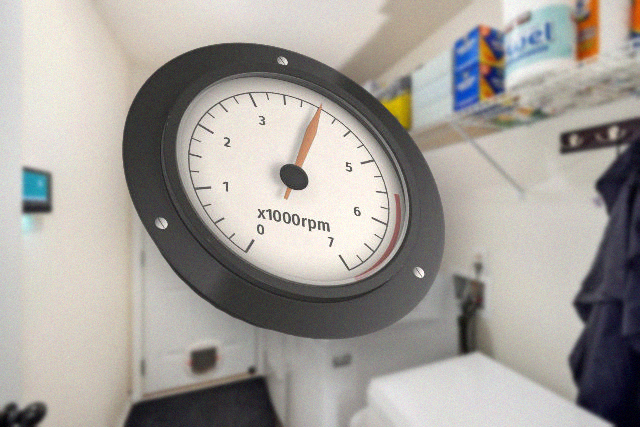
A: 4000 rpm
